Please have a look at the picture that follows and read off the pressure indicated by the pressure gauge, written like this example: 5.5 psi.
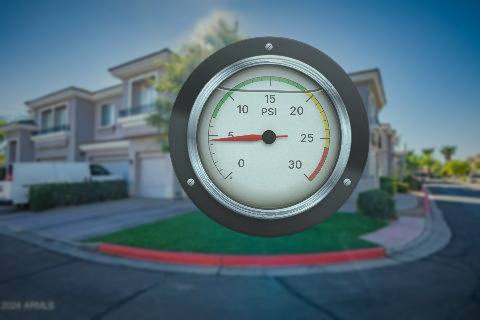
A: 4.5 psi
